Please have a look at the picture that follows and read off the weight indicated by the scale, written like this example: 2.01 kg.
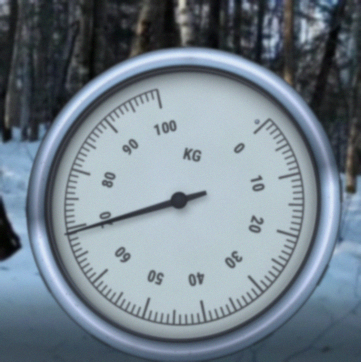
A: 69 kg
